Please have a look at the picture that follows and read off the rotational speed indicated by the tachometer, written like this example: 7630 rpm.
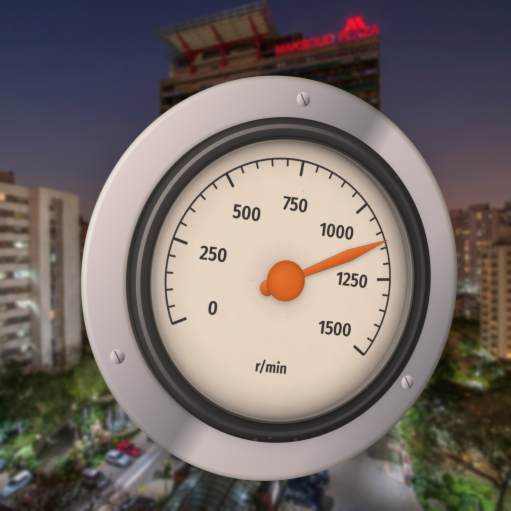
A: 1125 rpm
